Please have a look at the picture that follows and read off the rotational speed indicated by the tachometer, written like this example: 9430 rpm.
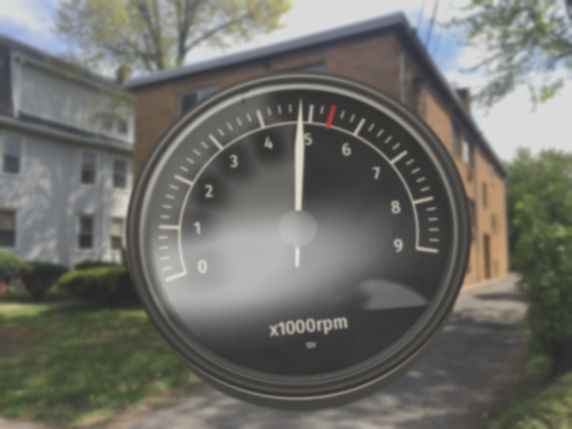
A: 4800 rpm
